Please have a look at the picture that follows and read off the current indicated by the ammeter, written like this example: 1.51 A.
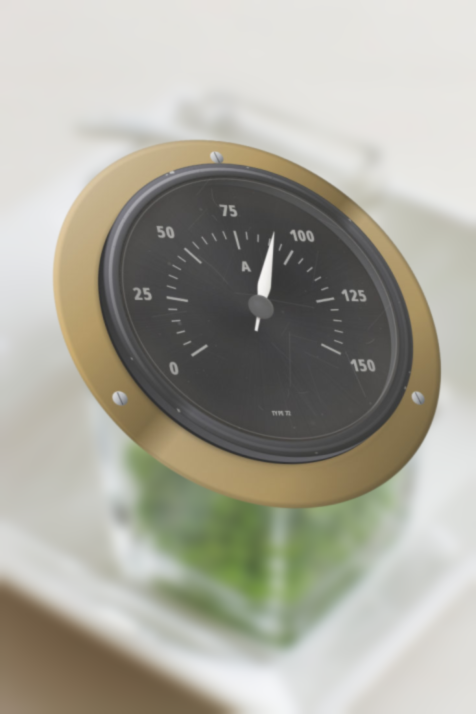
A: 90 A
